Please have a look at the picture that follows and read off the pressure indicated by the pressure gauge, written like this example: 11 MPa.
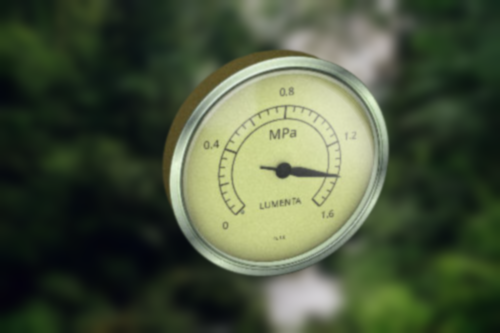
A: 1.4 MPa
